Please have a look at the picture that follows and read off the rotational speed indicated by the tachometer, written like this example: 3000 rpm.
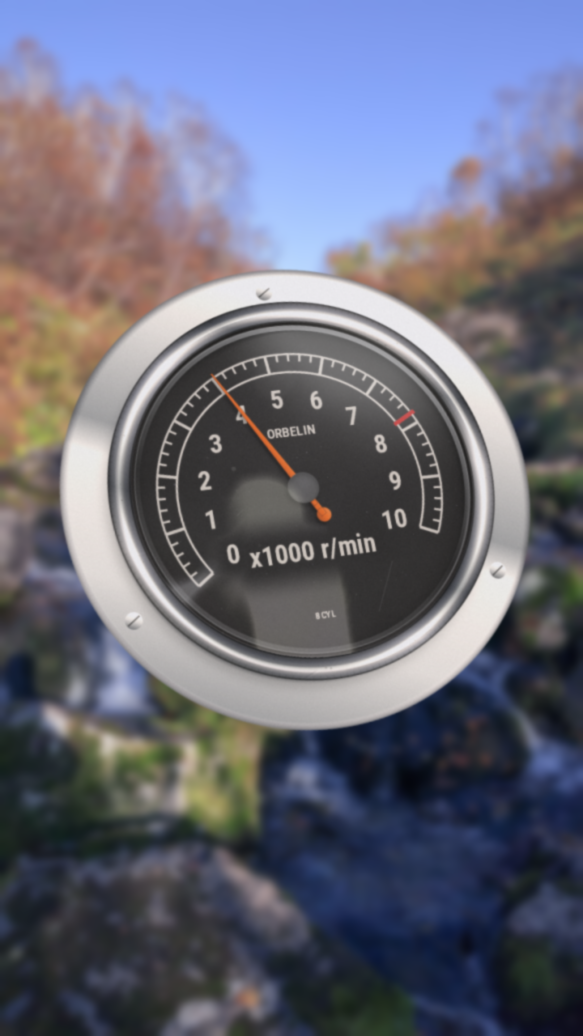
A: 4000 rpm
